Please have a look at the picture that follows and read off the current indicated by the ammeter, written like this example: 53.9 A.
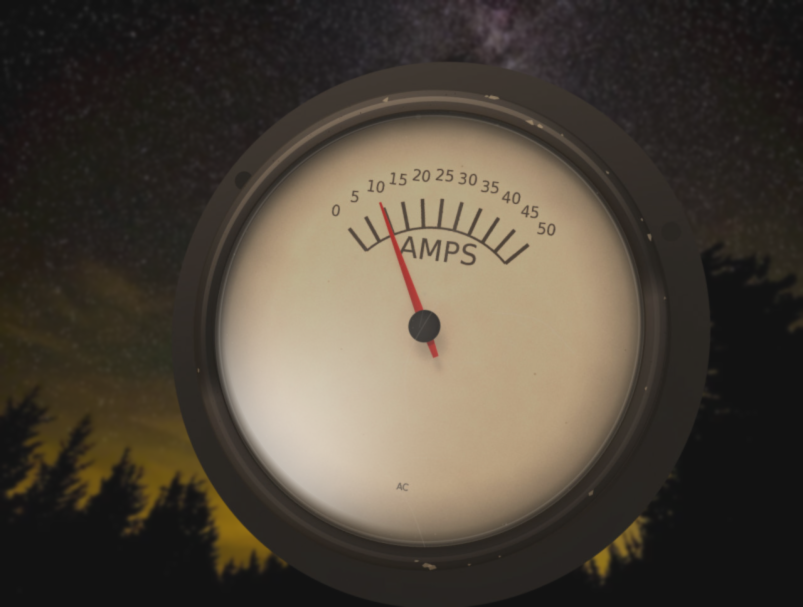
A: 10 A
